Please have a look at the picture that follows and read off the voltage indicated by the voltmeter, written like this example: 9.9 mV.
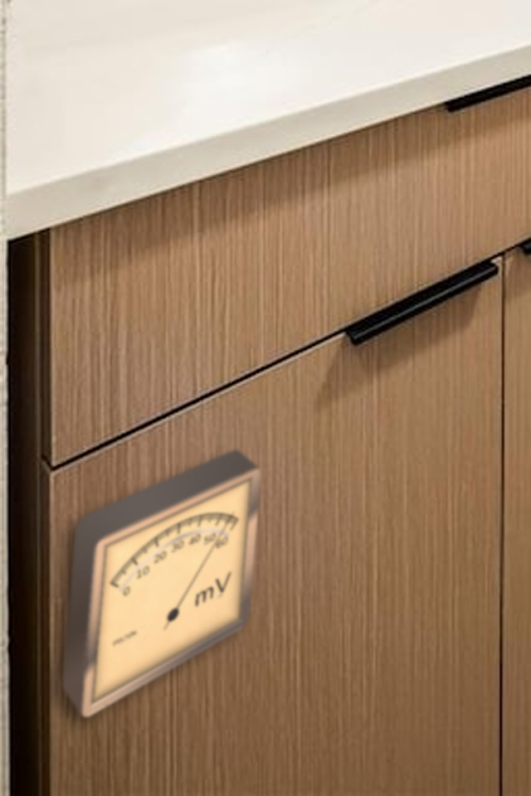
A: 55 mV
